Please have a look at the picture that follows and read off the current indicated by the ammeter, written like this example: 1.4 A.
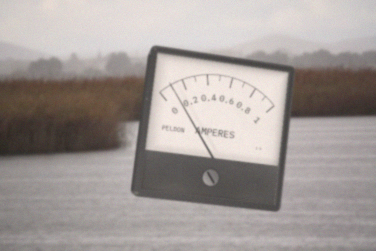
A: 0.1 A
